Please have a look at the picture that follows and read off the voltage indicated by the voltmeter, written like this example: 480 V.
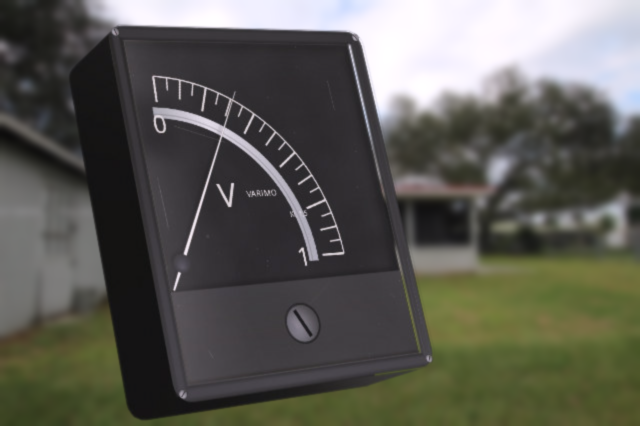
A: 0.3 V
